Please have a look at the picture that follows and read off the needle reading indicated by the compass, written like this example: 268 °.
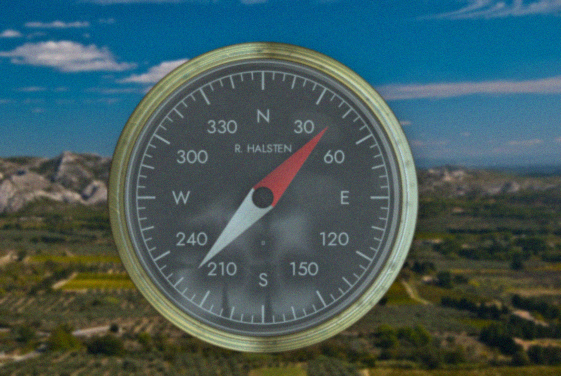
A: 42.5 °
